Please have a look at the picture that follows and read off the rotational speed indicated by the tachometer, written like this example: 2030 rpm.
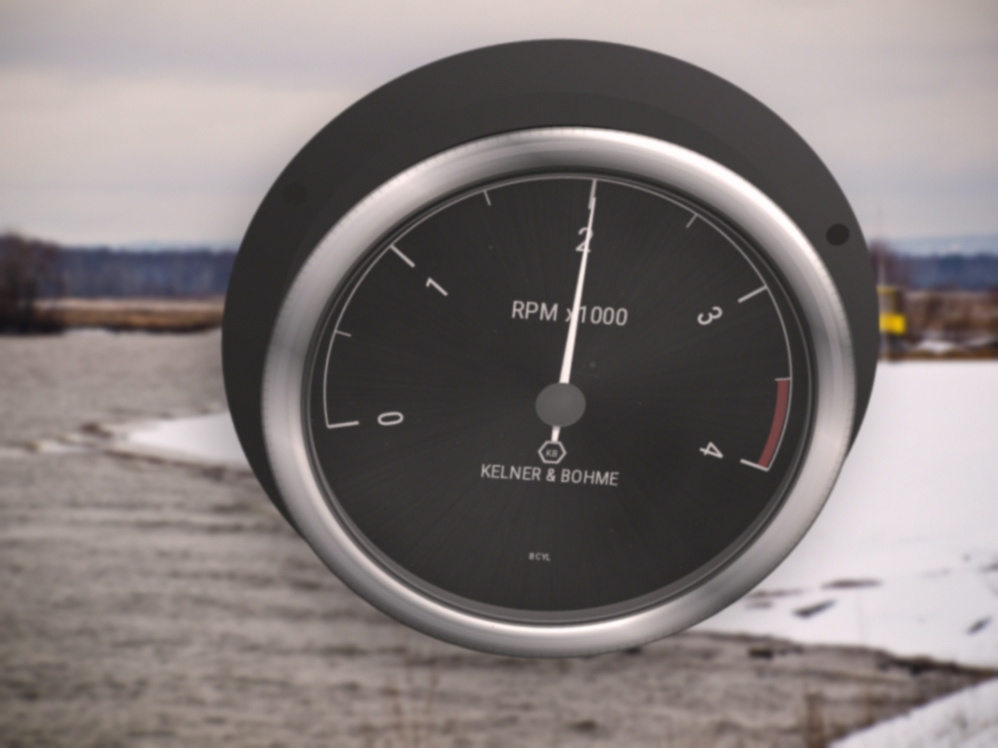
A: 2000 rpm
